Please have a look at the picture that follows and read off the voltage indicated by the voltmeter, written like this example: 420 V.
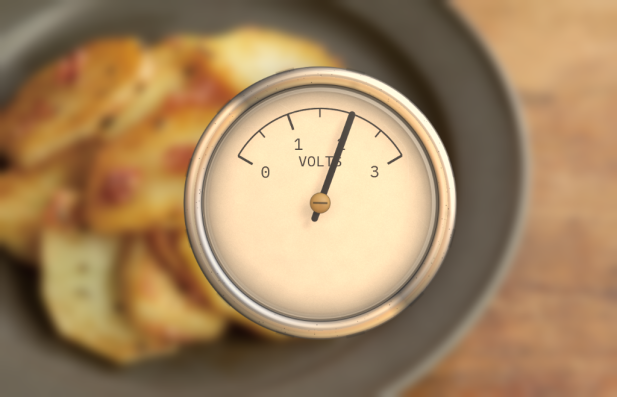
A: 2 V
